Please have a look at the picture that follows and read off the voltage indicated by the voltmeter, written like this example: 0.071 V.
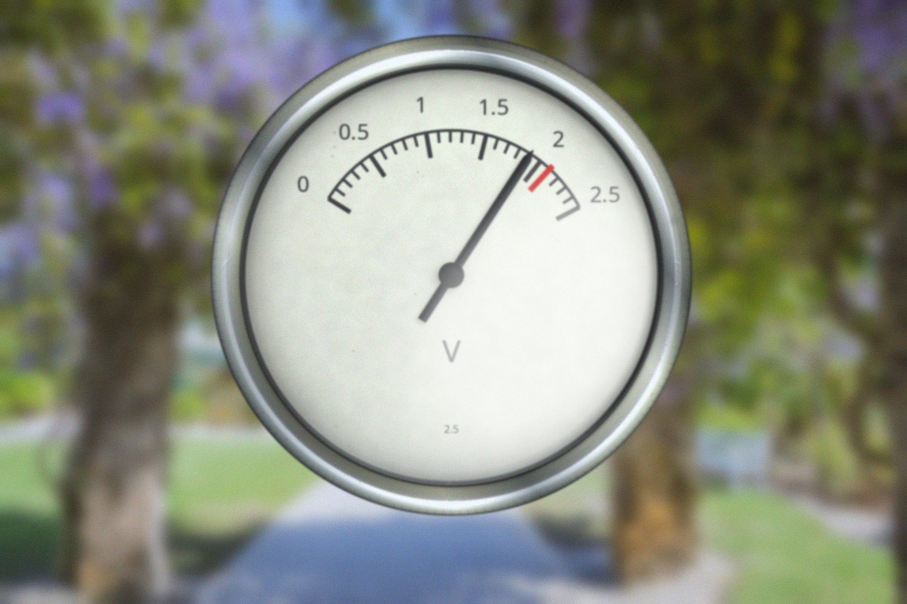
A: 1.9 V
